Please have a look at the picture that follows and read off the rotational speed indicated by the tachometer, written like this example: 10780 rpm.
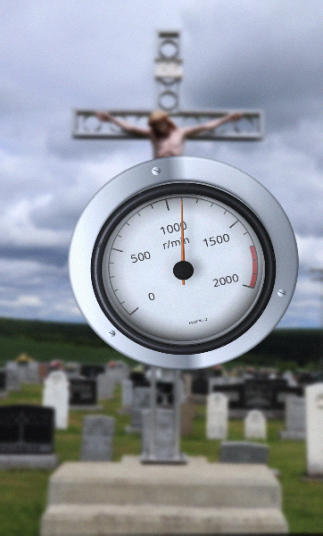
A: 1100 rpm
